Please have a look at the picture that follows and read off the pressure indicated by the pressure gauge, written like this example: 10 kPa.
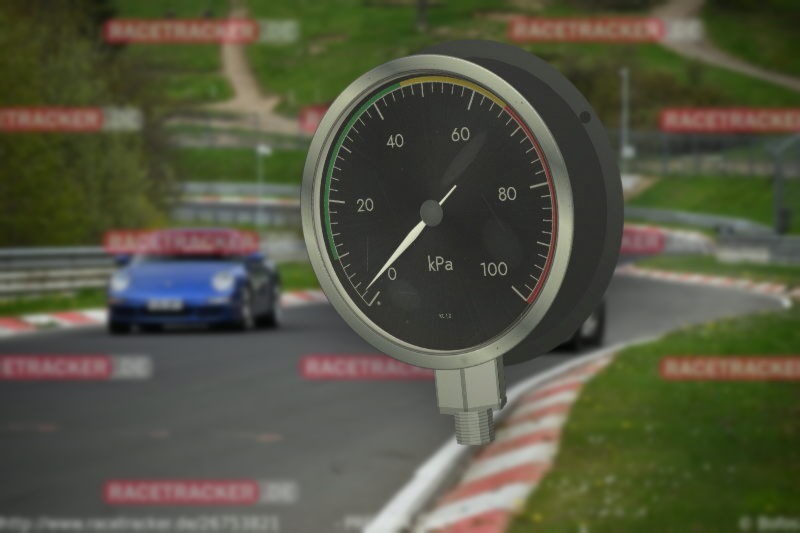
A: 2 kPa
